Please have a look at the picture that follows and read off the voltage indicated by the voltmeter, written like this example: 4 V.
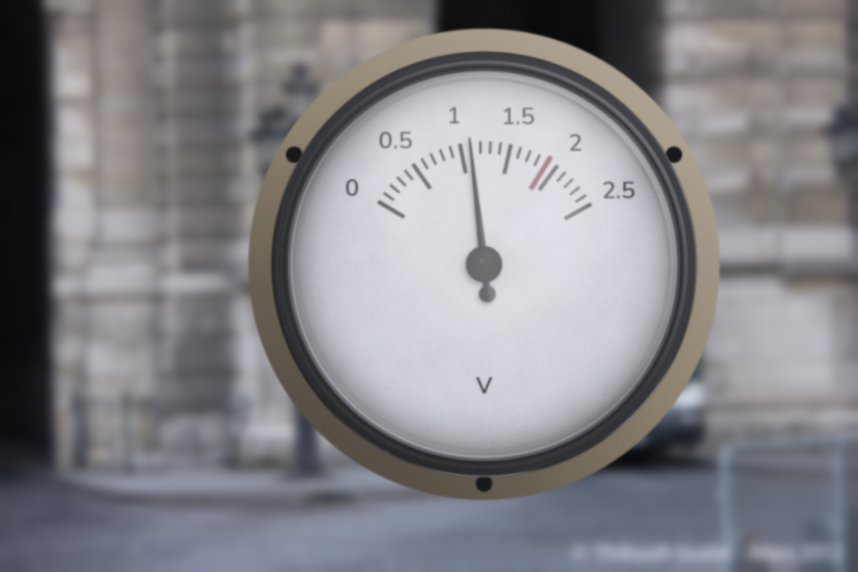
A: 1.1 V
